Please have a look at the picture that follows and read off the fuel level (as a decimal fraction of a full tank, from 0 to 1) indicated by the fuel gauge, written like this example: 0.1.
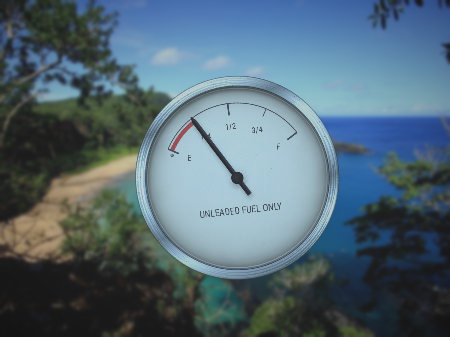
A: 0.25
